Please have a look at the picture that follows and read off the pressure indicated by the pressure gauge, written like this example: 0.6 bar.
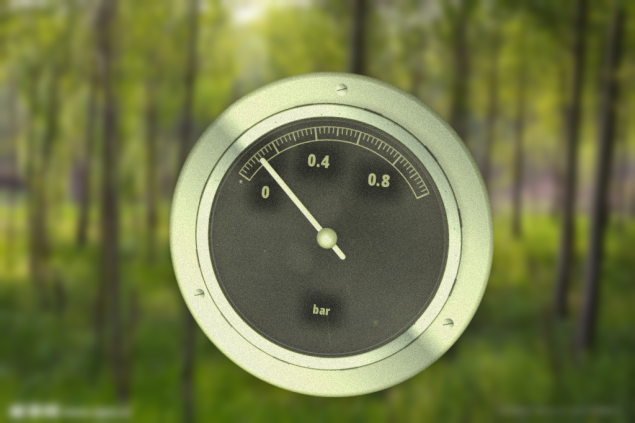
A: 0.12 bar
